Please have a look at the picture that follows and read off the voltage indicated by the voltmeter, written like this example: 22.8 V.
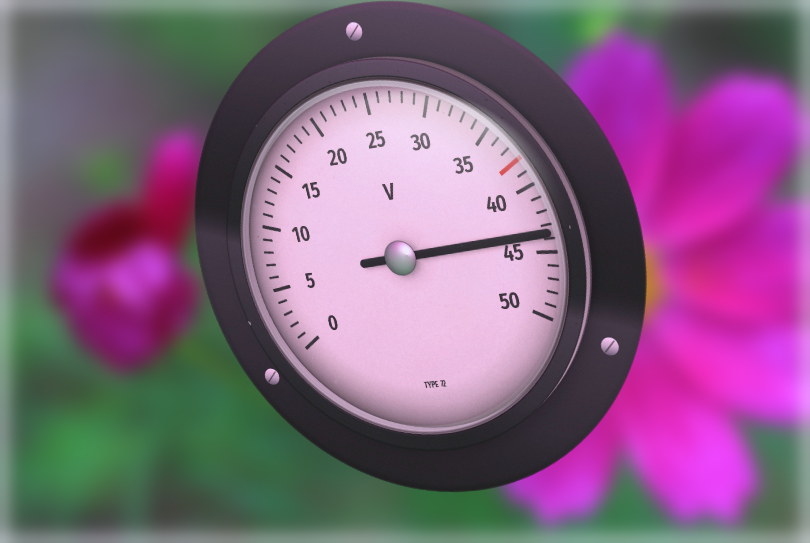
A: 43.5 V
